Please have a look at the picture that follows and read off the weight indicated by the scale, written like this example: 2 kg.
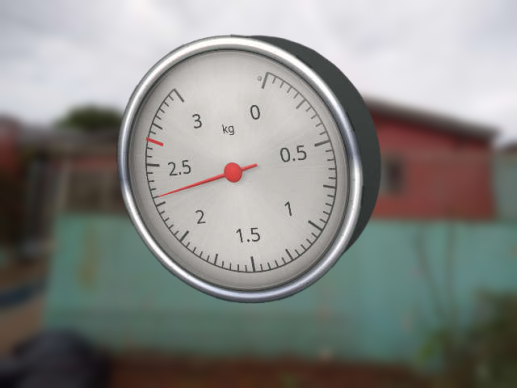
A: 2.3 kg
